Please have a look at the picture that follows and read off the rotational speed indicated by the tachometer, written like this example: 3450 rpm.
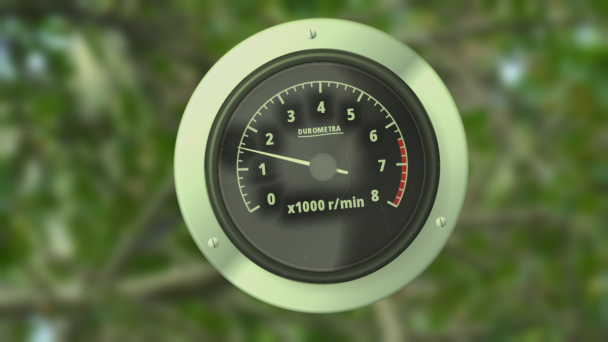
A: 1500 rpm
